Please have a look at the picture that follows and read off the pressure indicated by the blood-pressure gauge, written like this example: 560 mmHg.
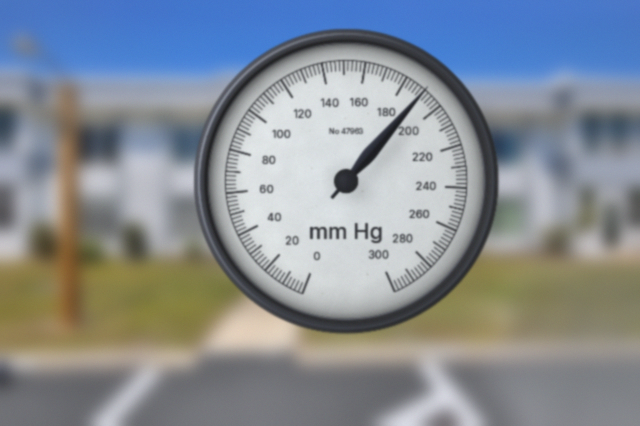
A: 190 mmHg
